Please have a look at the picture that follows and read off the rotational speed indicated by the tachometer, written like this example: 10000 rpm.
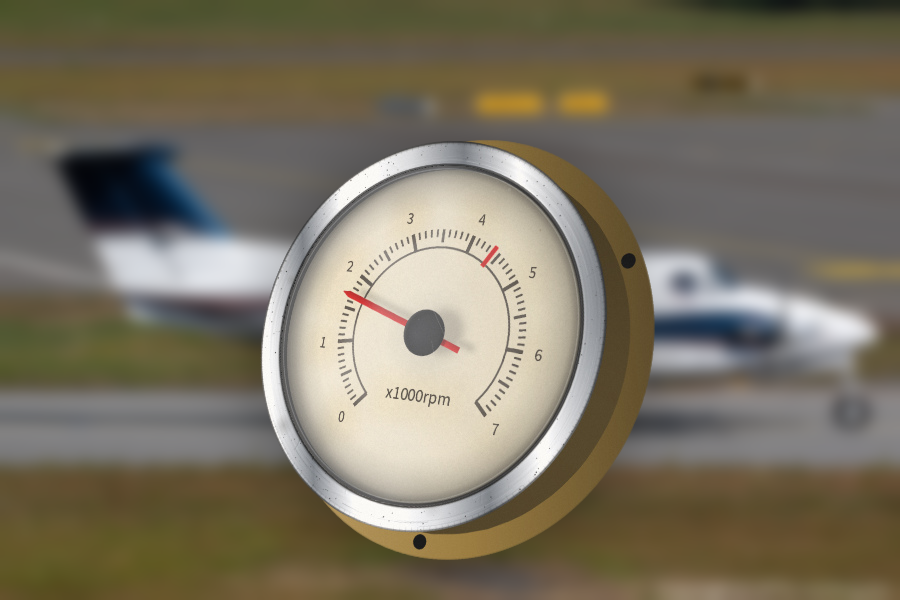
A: 1700 rpm
